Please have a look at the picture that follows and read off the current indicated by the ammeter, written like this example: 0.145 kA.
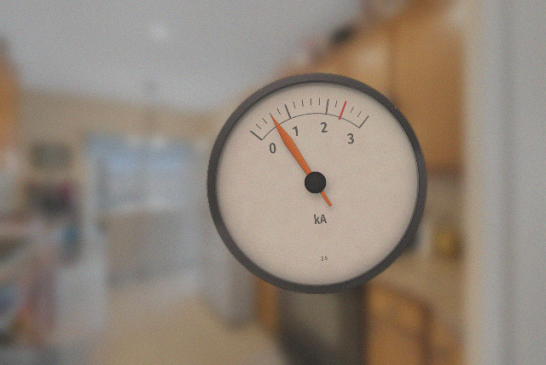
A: 0.6 kA
